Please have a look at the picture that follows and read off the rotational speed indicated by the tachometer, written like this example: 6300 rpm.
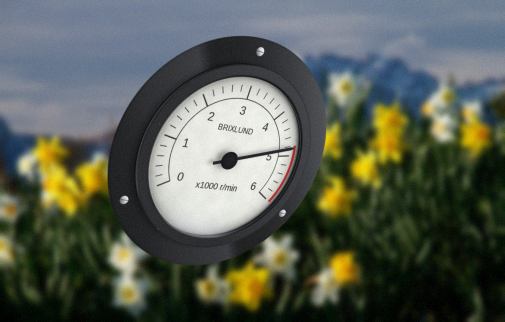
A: 4800 rpm
